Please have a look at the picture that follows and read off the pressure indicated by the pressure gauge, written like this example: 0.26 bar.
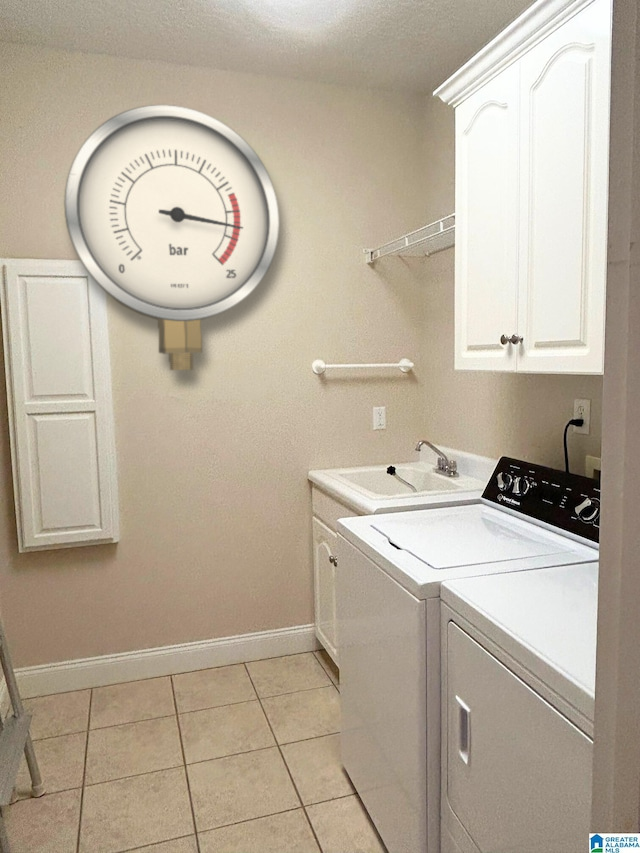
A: 21.5 bar
